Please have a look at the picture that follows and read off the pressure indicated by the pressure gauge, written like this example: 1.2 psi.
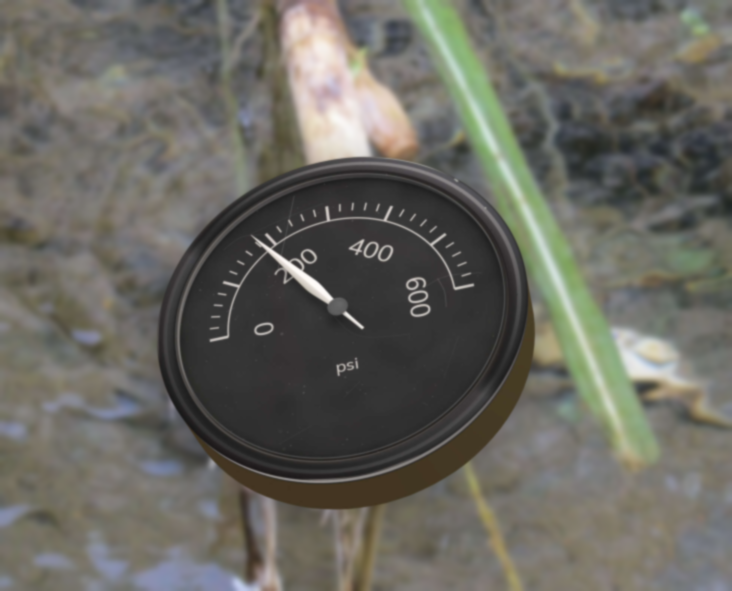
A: 180 psi
